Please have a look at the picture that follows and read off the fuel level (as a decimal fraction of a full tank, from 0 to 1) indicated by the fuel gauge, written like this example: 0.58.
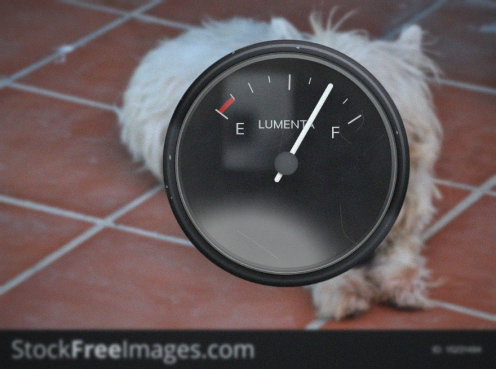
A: 0.75
